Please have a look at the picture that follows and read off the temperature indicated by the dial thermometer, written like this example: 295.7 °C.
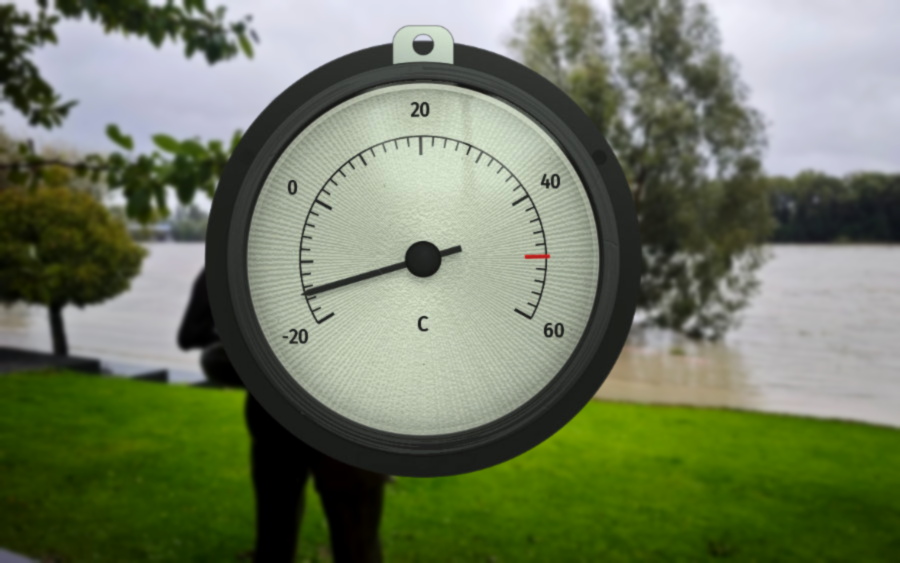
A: -15 °C
